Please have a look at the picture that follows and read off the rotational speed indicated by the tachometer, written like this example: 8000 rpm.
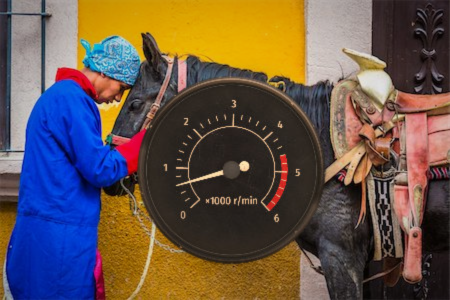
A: 600 rpm
